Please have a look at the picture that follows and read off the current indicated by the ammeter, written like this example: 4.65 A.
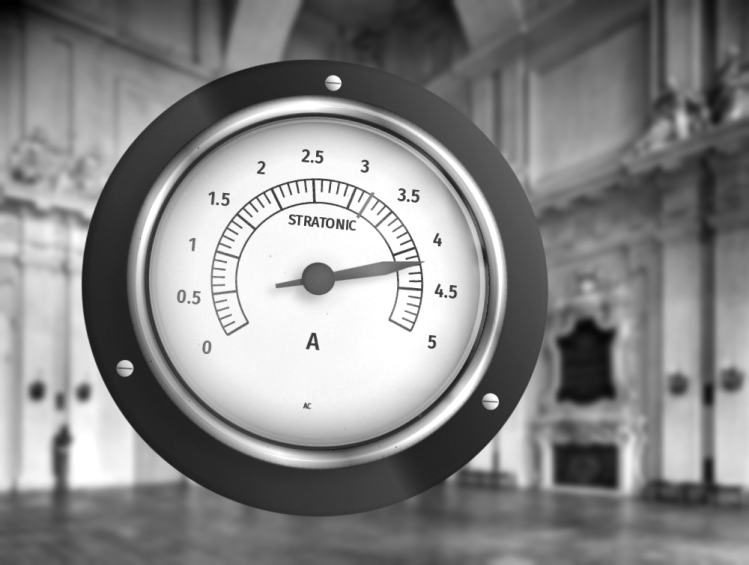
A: 4.2 A
